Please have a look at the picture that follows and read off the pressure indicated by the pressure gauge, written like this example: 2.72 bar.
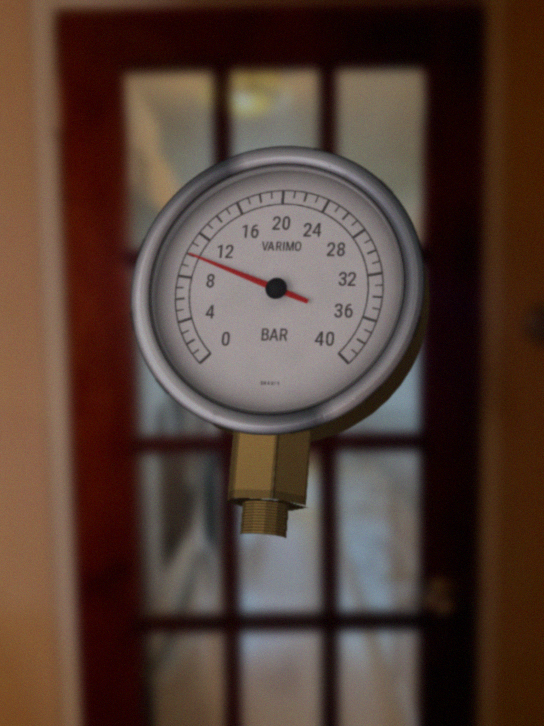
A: 10 bar
